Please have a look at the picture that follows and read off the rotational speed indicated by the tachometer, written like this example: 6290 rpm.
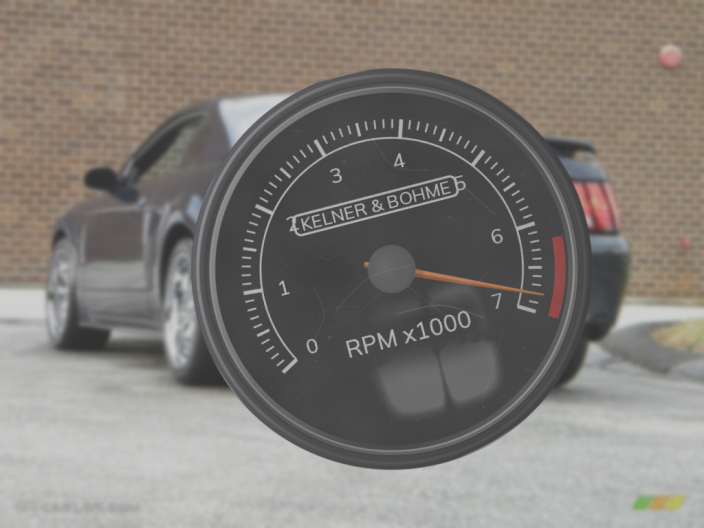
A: 6800 rpm
